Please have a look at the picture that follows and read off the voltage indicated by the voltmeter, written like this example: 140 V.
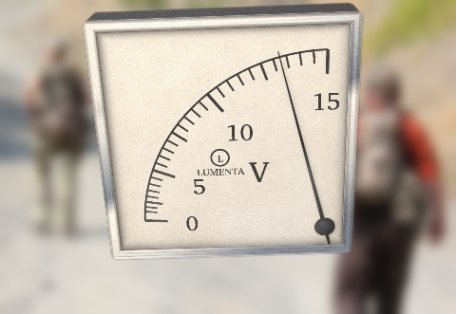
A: 13.25 V
